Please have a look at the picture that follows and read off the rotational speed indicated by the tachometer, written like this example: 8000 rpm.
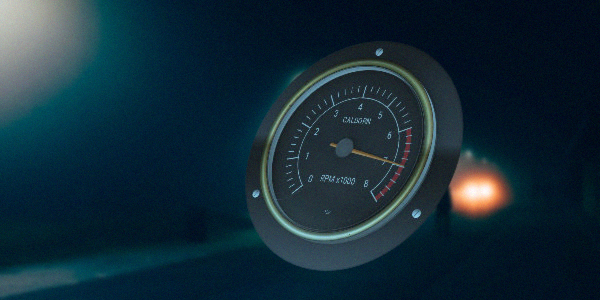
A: 7000 rpm
